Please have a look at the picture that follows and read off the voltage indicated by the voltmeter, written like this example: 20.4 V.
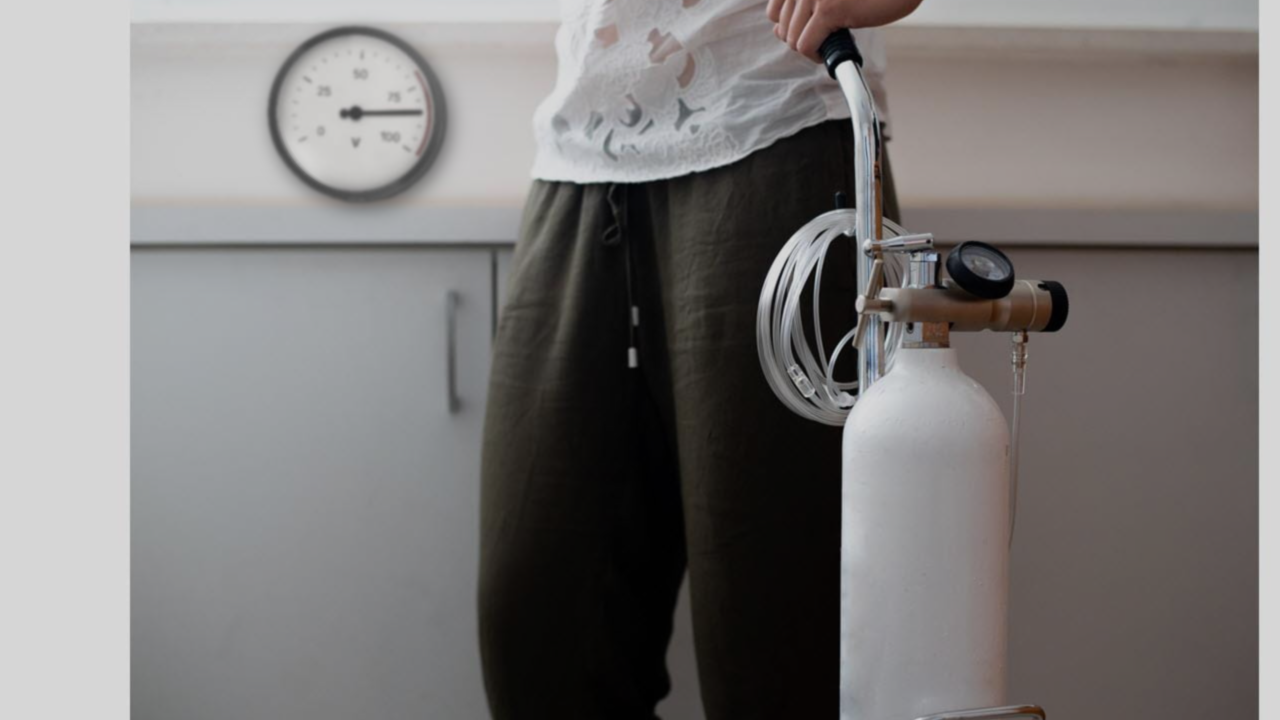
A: 85 V
